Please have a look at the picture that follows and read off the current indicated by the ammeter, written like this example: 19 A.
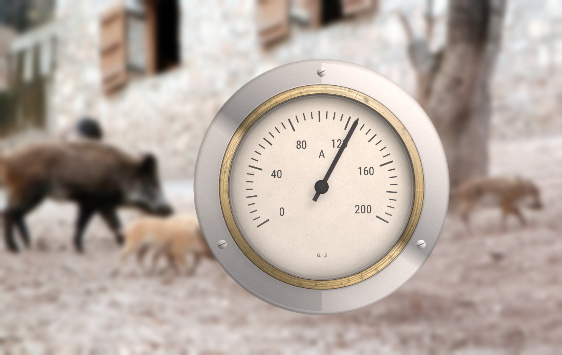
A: 125 A
